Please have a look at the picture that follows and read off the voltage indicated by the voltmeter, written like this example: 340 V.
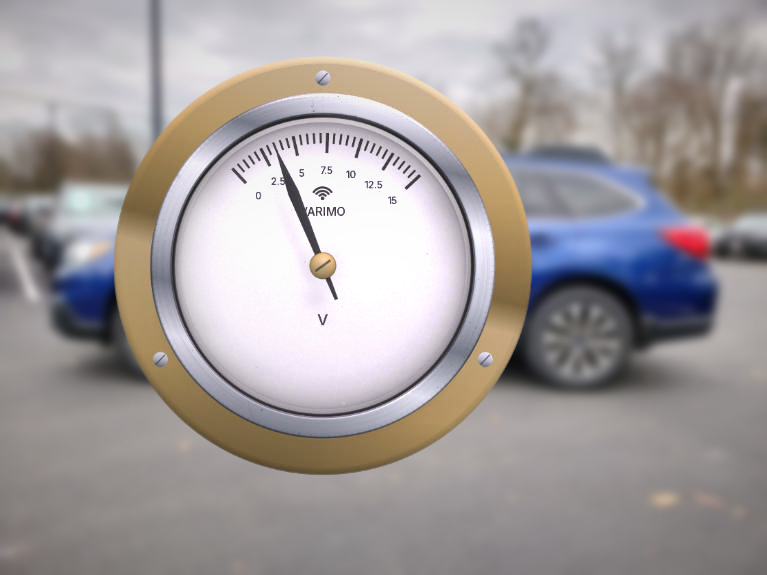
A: 3.5 V
